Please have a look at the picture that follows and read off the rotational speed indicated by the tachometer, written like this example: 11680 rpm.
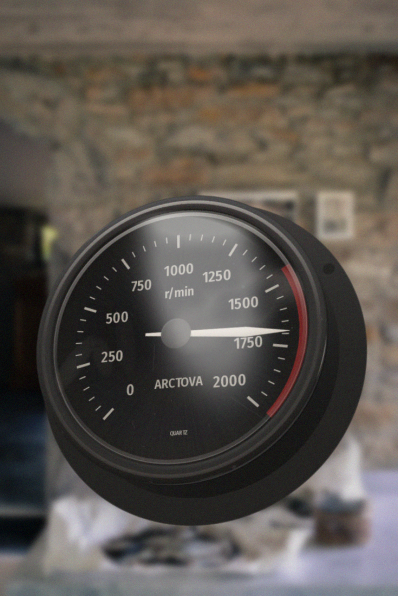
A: 1700 rpm
